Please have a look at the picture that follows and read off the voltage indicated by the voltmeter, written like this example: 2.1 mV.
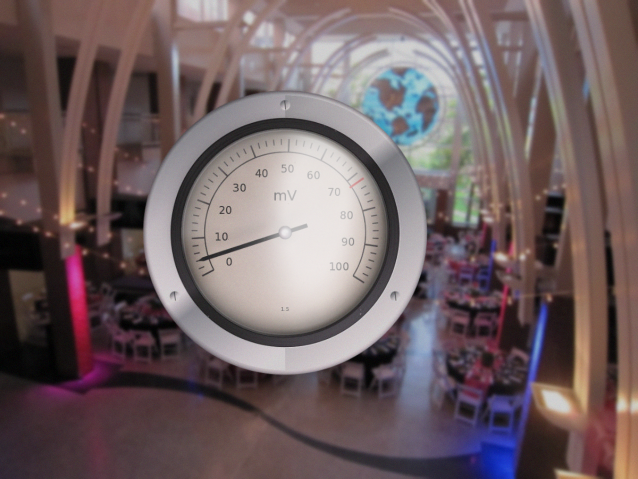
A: 4 mV
